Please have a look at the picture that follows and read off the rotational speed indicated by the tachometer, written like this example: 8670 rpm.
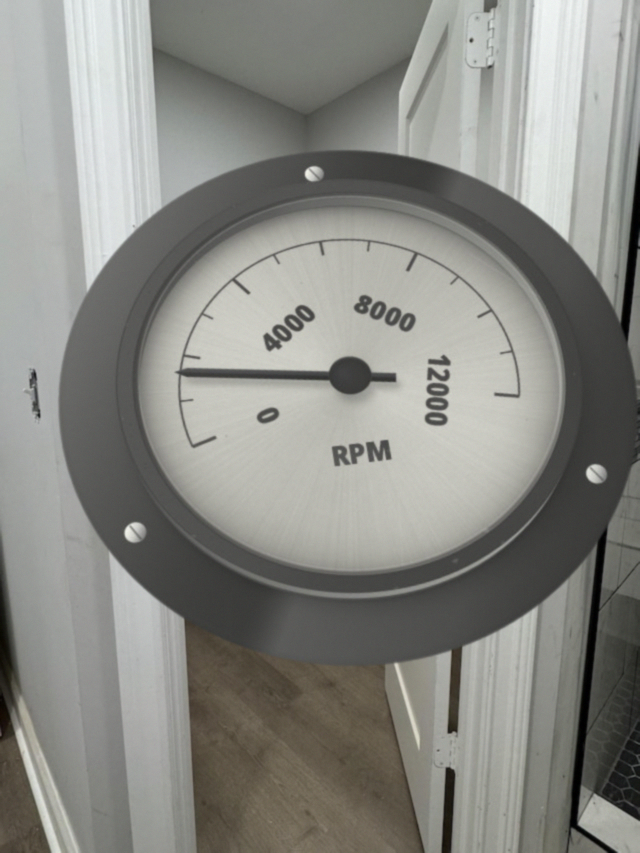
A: 1500 rpm
